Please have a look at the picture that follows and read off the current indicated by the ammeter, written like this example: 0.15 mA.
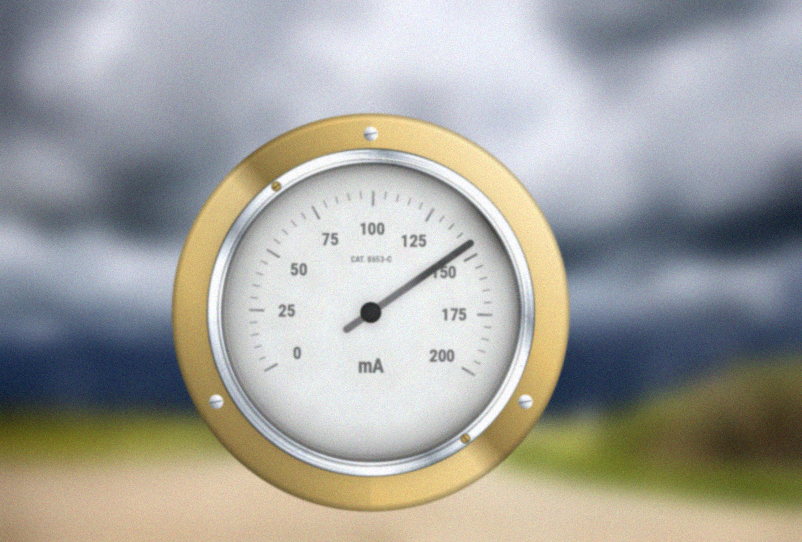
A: 145 mA
